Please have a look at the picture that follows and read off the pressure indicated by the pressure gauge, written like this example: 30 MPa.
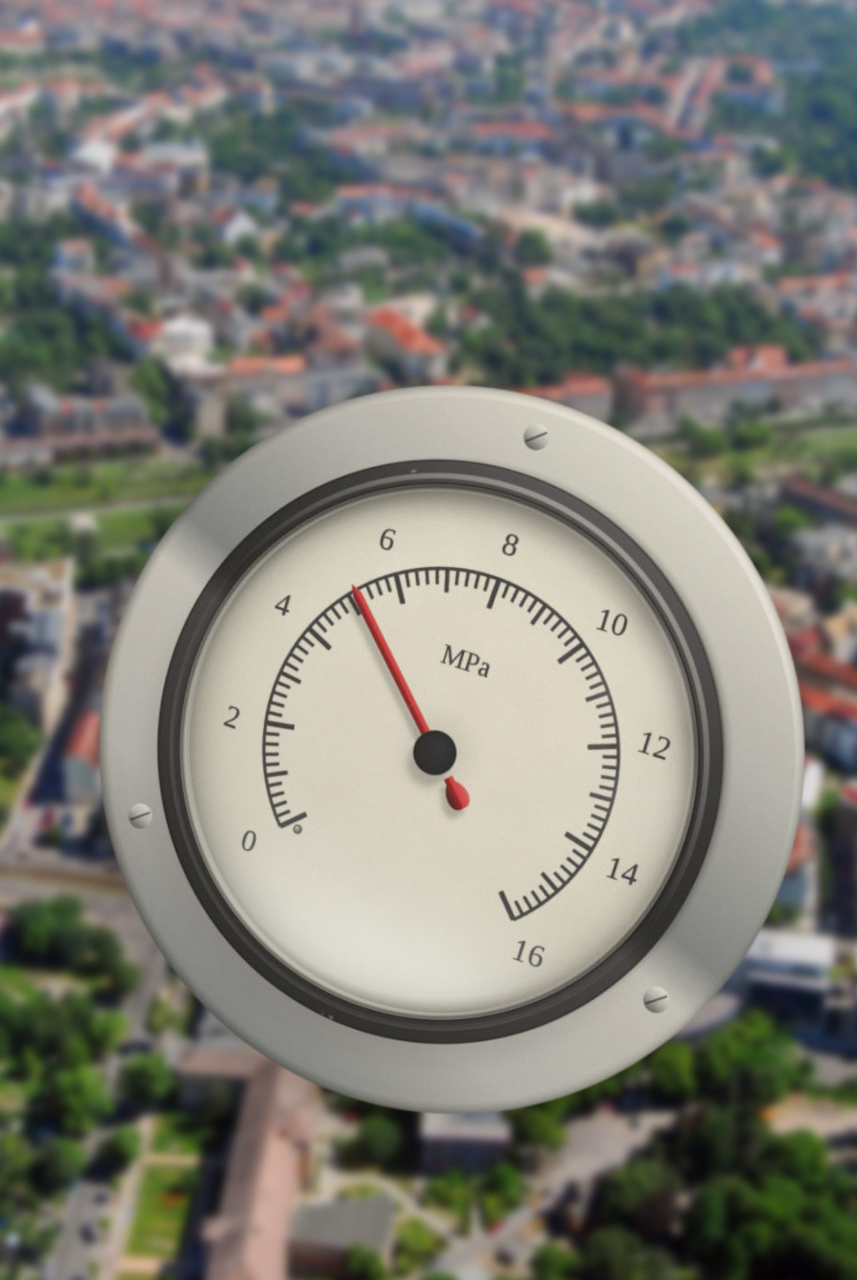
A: 5.2 MPa
